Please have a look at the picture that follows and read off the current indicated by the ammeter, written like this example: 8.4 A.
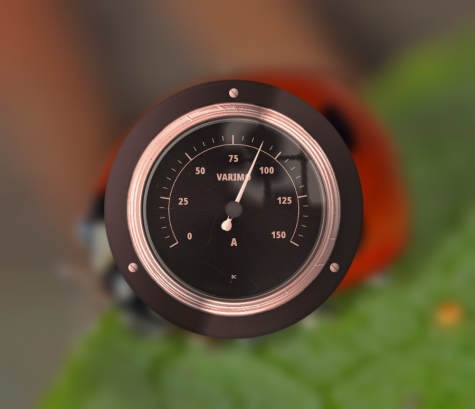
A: 90 A
